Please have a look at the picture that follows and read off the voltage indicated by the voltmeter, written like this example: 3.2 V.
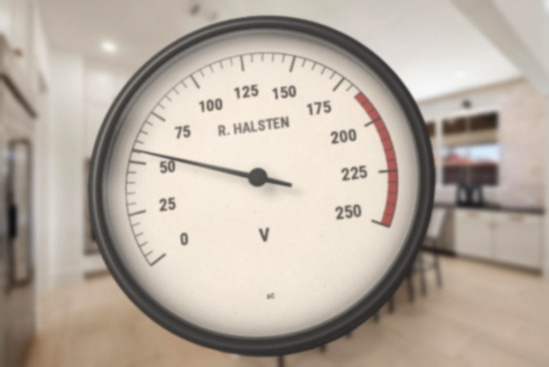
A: 55 V
